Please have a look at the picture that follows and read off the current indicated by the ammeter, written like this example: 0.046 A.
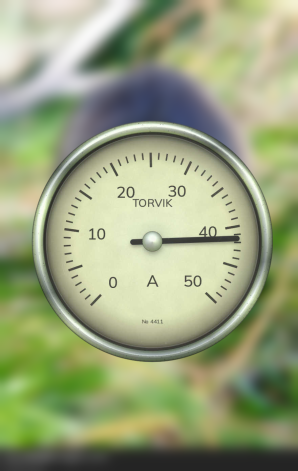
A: 41.5 A
